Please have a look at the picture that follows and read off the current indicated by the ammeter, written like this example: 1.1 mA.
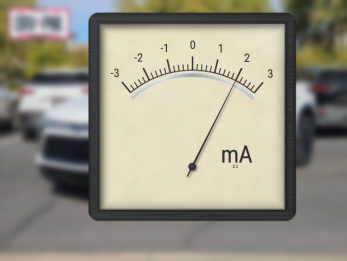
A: 2 mA
